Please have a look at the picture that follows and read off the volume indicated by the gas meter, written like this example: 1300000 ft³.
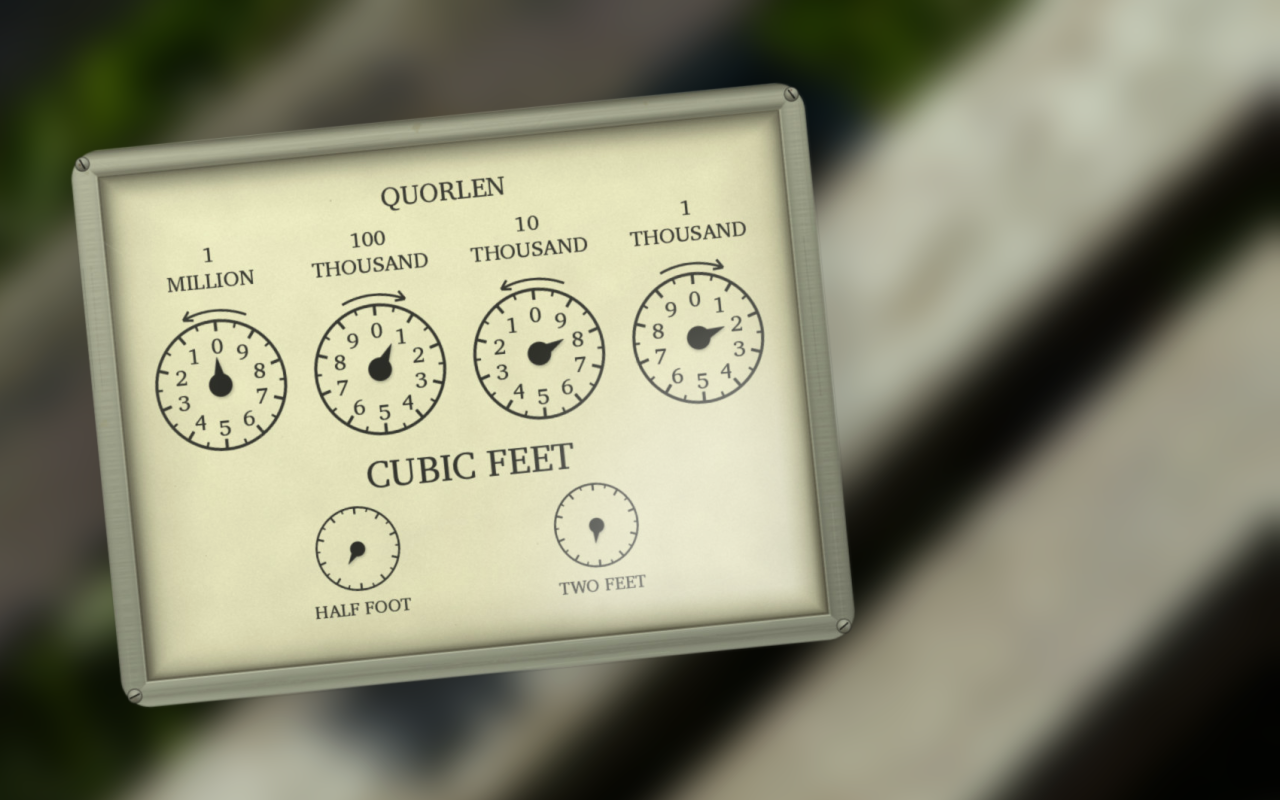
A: 8200 ft³
